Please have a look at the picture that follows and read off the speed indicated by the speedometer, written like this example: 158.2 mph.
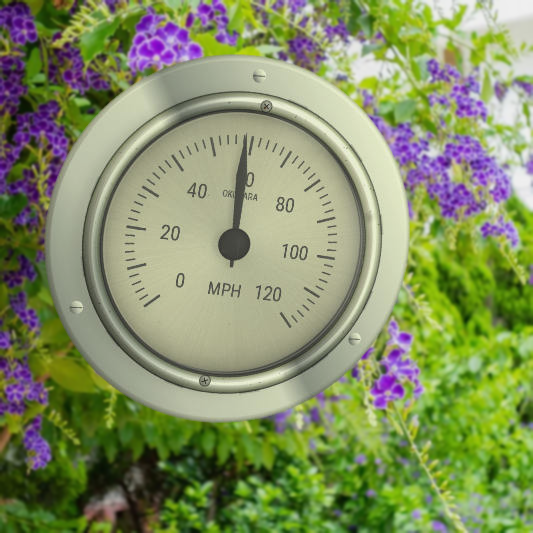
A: 58 mph
